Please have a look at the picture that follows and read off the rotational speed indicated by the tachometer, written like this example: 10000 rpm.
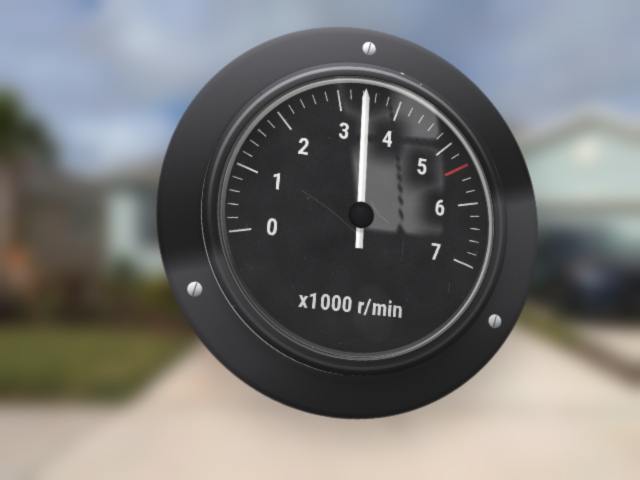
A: 3400 rpm
